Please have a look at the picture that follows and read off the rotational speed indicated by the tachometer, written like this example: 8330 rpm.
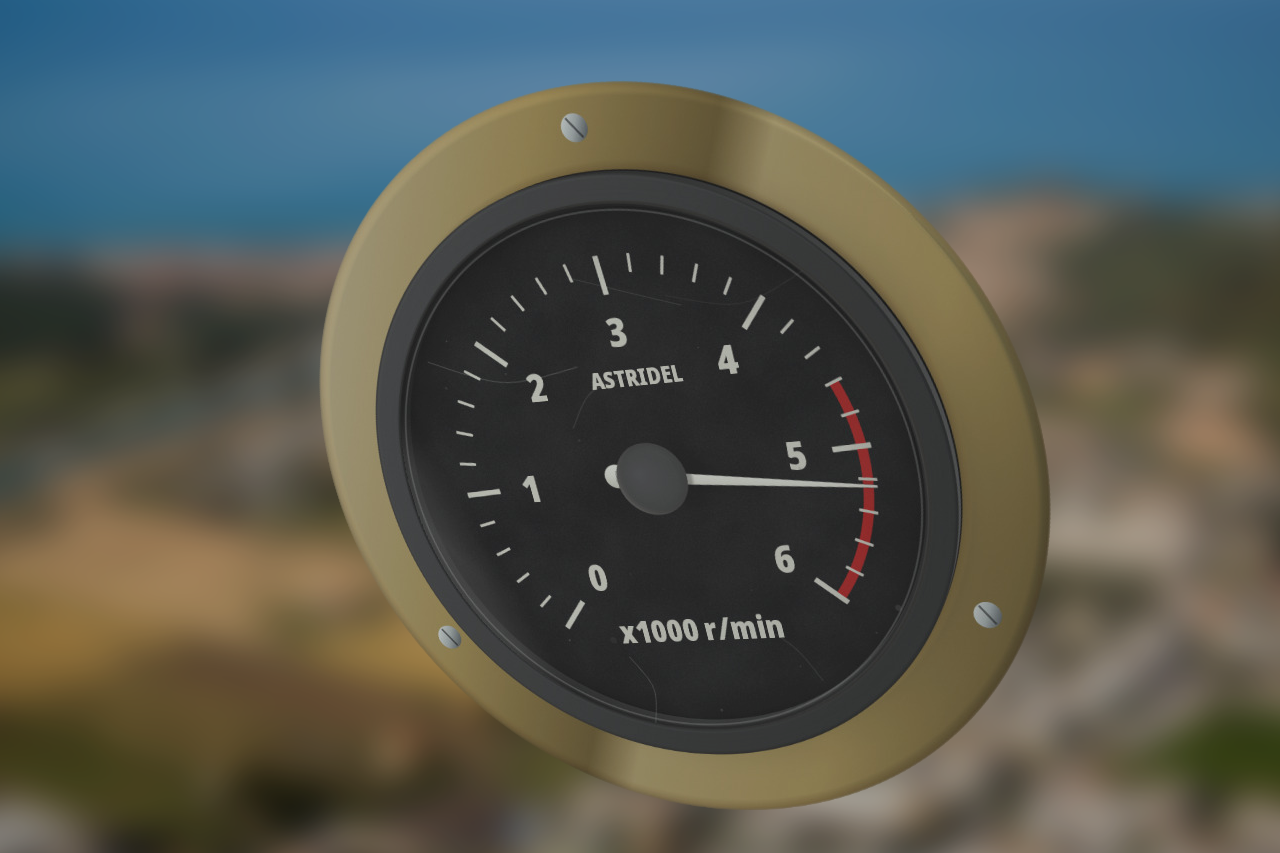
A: 5200 rpm
